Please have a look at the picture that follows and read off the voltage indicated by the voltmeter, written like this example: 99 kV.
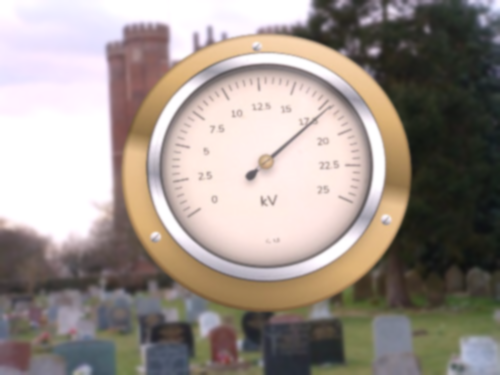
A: 18 kV
